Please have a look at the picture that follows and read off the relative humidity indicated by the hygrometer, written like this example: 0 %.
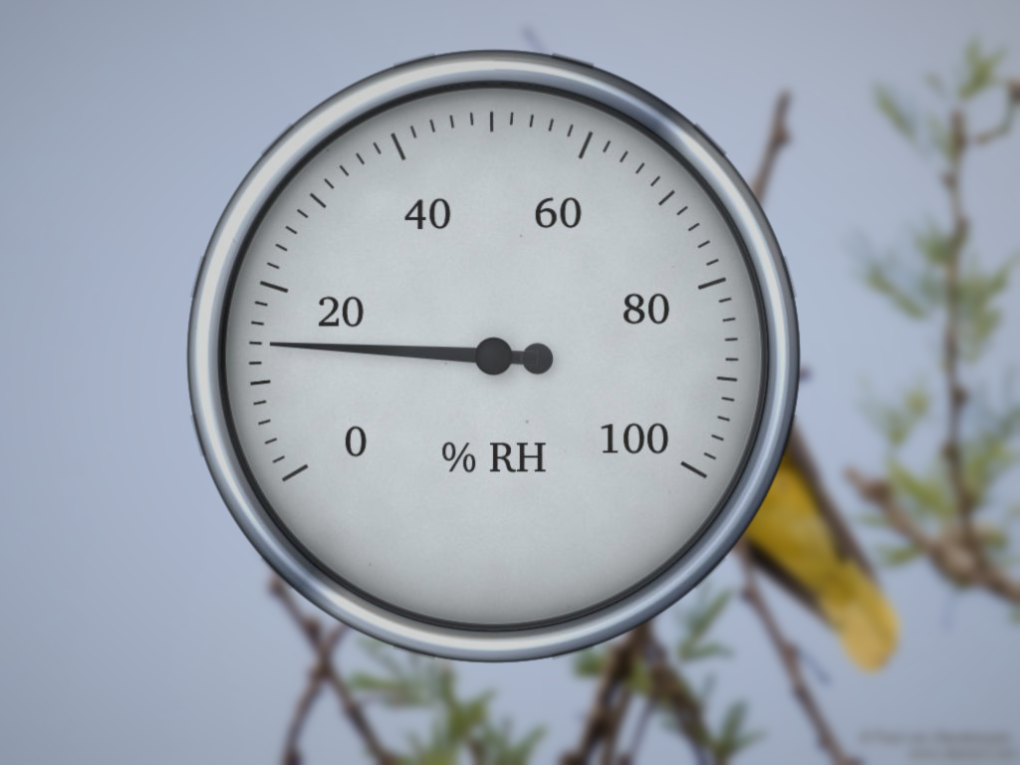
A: 14 %
